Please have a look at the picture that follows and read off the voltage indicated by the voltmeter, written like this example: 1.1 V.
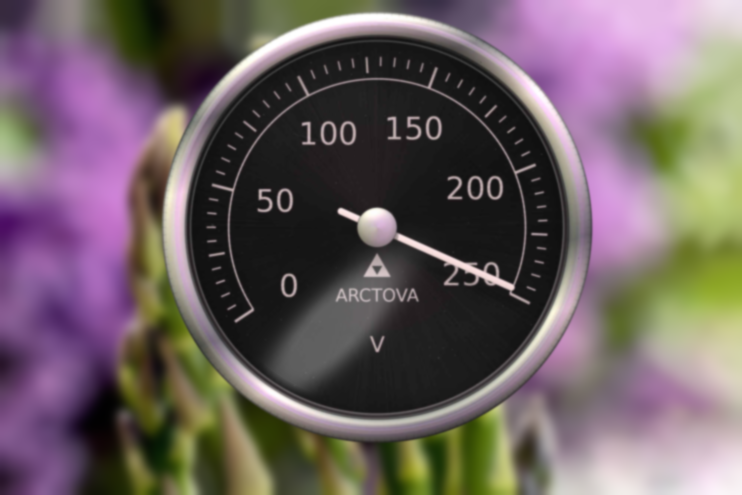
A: 247.5 V
